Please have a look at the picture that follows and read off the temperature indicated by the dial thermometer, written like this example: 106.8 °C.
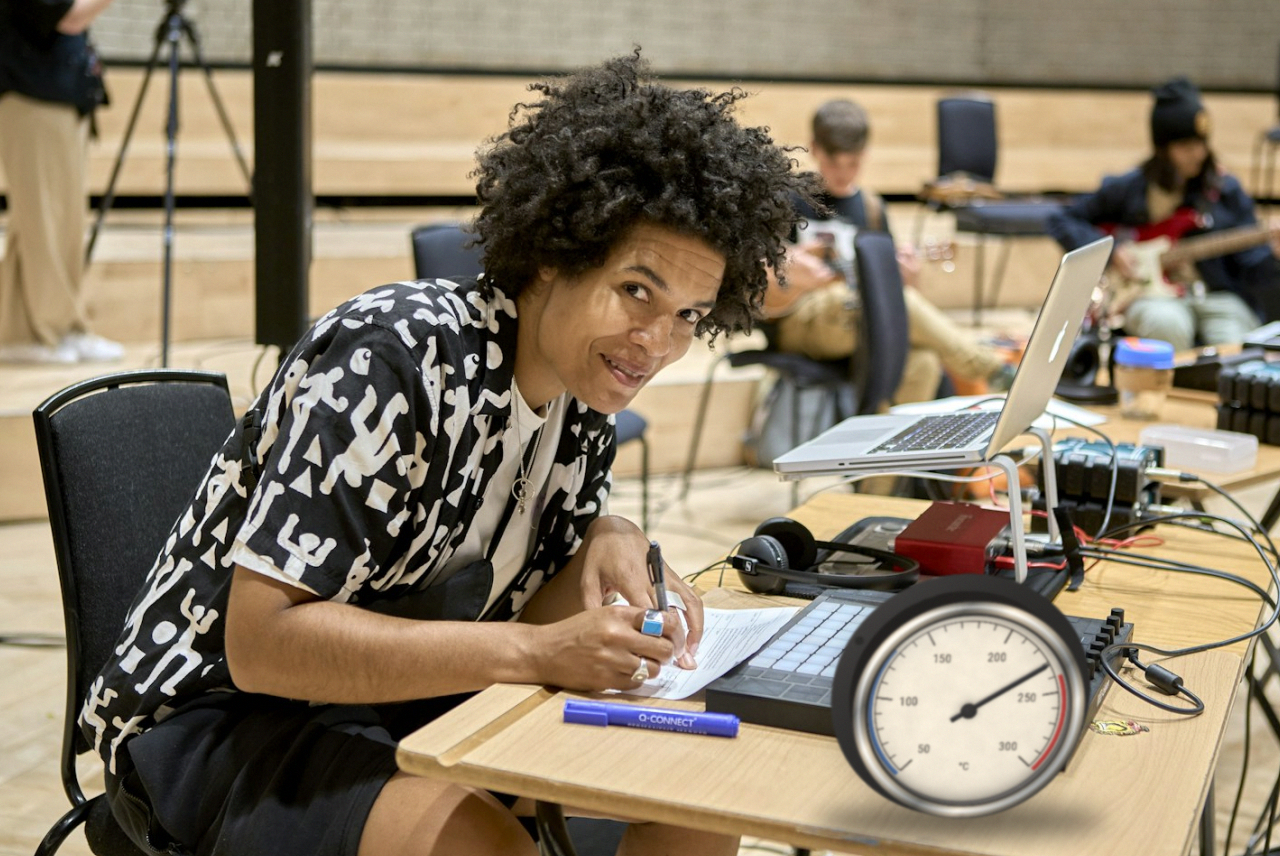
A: 230 °C
